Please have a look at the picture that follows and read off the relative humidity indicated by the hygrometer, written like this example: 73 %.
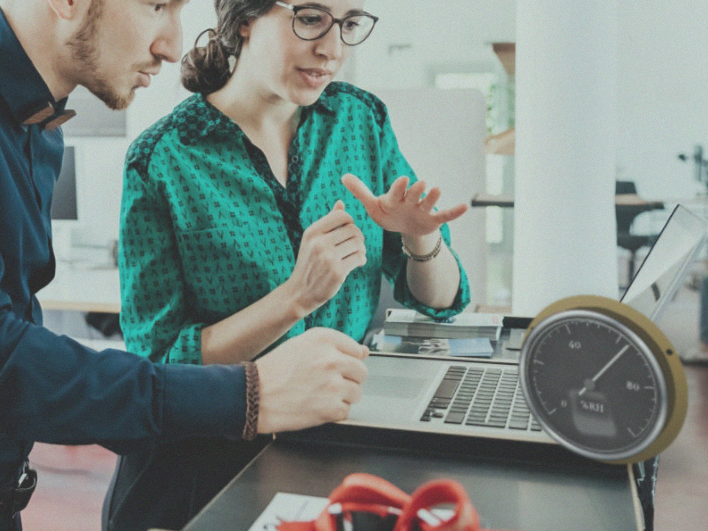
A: 64 %
